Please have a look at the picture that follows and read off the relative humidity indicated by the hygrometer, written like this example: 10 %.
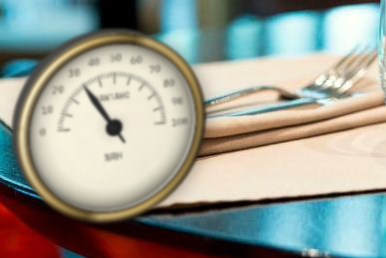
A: 30 %
